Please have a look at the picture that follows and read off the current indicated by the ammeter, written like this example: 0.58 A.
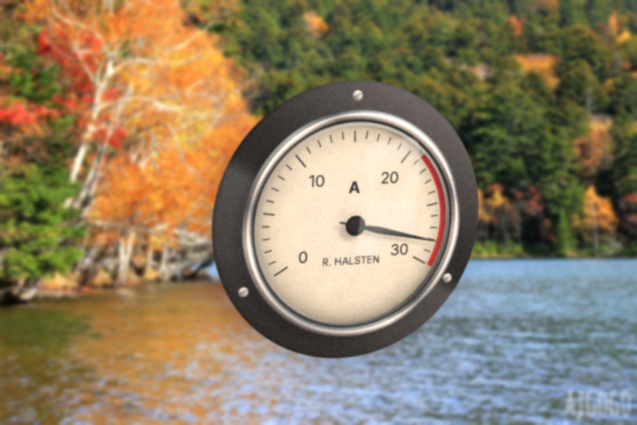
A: 28 A
